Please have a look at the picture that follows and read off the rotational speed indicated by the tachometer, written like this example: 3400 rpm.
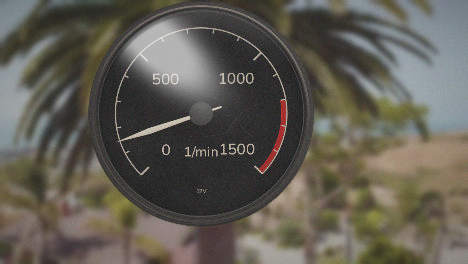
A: 150 rpm
